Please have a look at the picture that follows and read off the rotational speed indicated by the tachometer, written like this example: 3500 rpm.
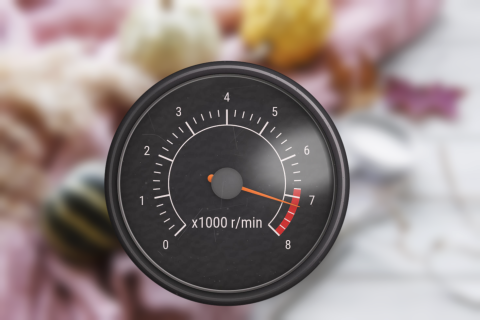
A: 7200 rpm
